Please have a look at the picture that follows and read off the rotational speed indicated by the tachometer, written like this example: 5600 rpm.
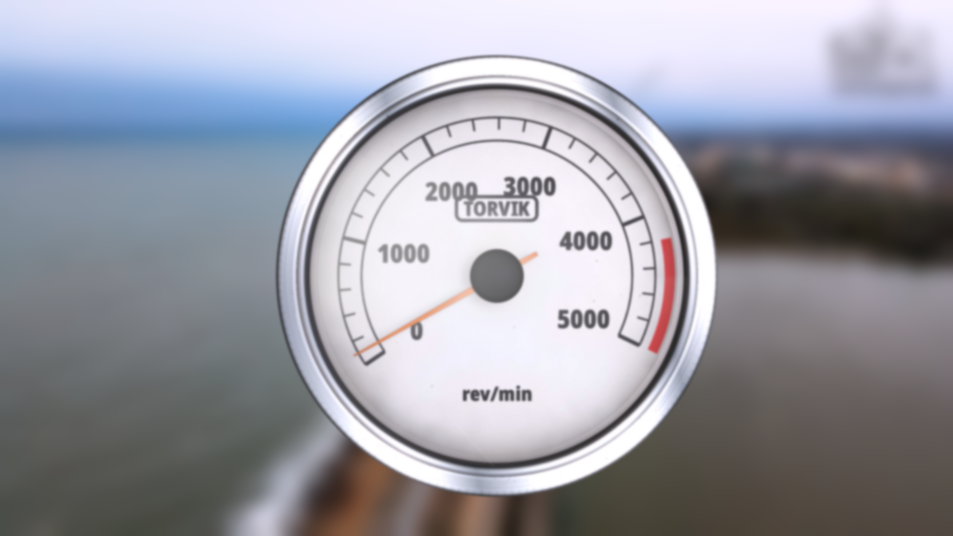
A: 100 rpm
